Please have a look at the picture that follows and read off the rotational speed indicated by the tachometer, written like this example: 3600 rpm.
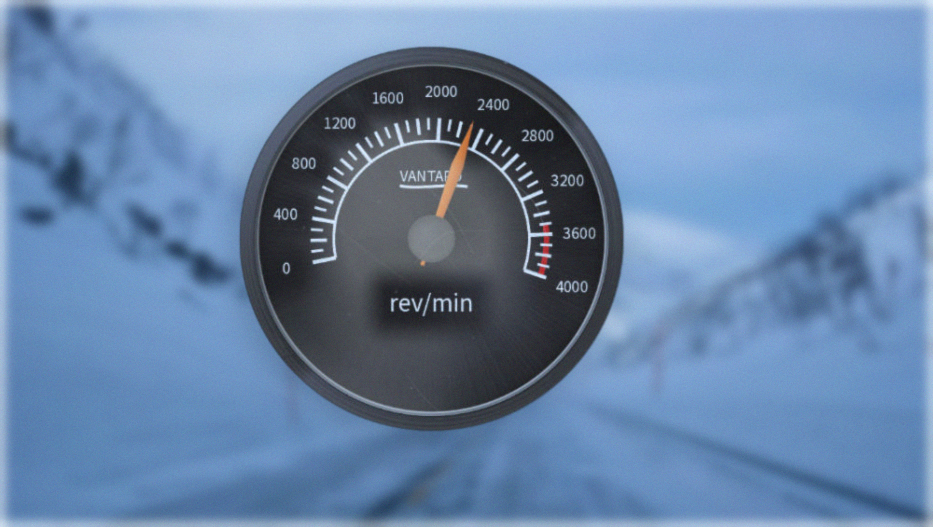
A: 2300 rpm
